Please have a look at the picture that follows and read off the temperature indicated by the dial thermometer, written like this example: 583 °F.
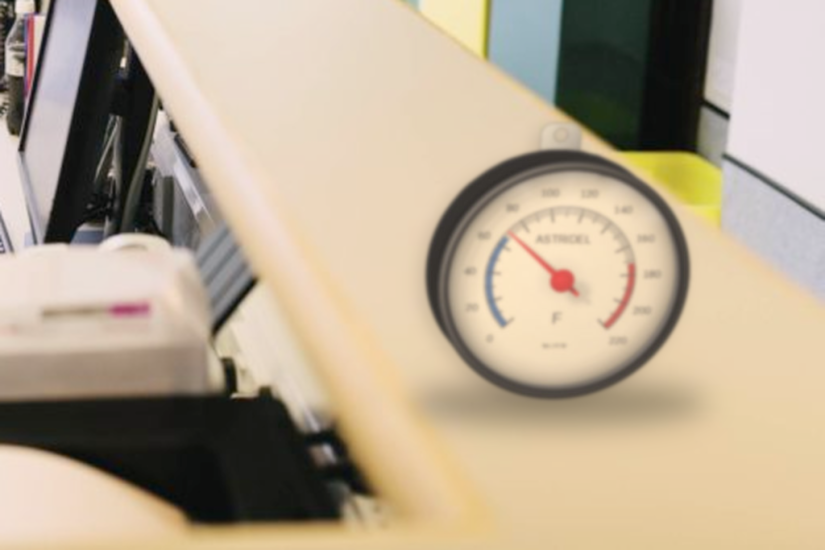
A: 70 °F
